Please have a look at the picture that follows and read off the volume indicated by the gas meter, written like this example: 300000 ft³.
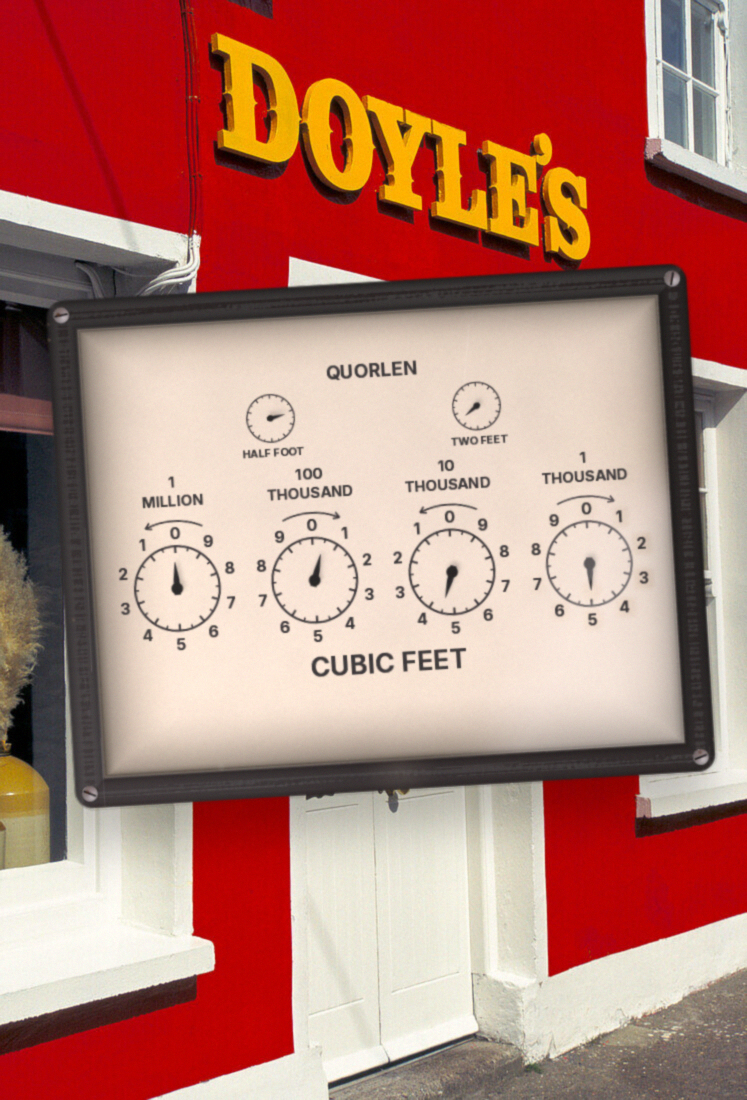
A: 4500 ft³
